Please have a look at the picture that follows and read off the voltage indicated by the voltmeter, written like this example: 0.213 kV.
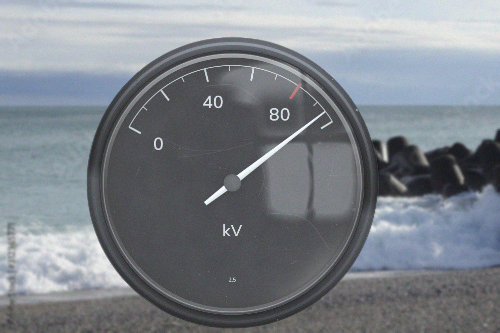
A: 95 kV
